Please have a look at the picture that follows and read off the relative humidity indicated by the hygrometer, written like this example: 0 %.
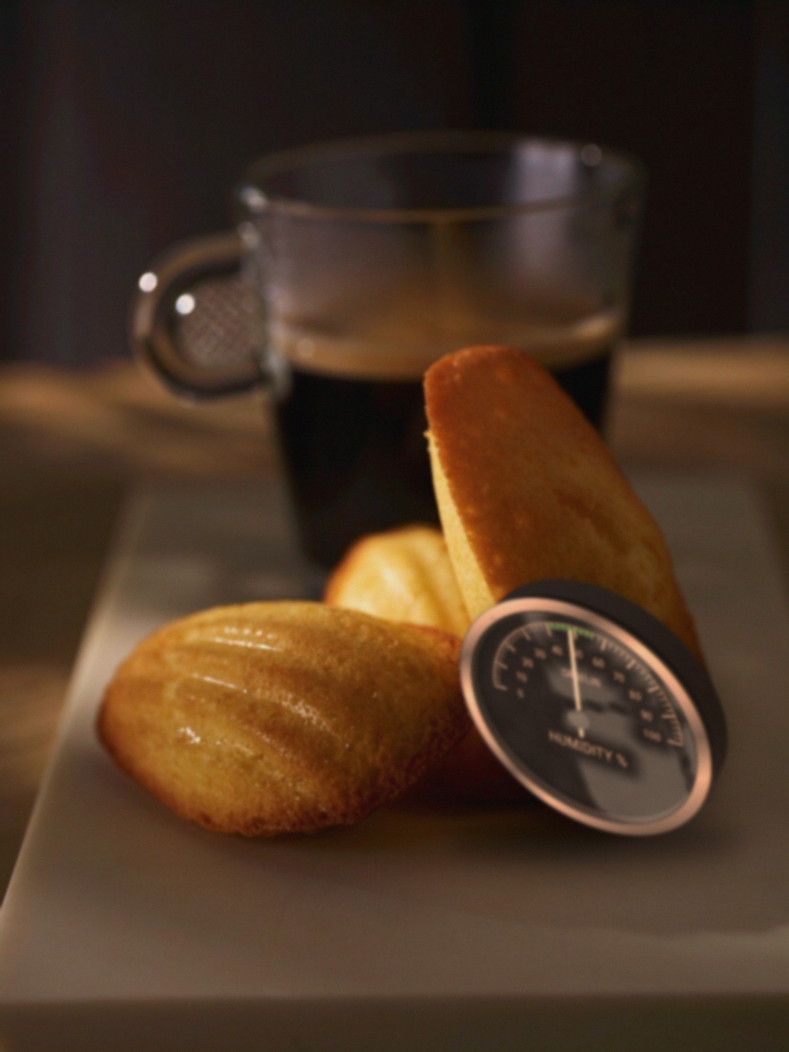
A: 50 %
